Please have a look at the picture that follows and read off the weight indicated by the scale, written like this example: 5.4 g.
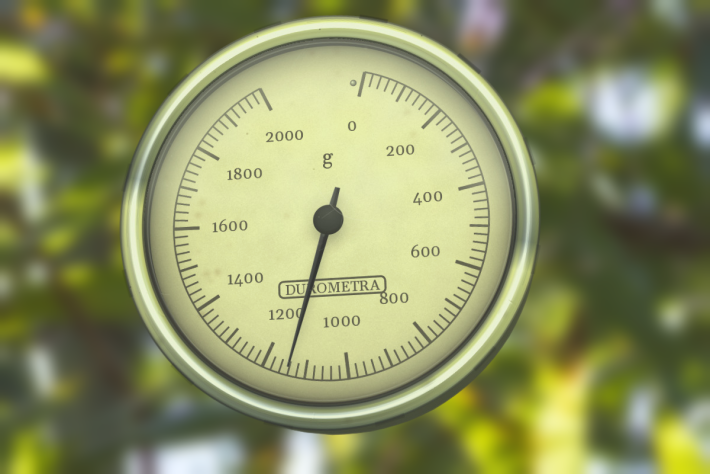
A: 1140 g
